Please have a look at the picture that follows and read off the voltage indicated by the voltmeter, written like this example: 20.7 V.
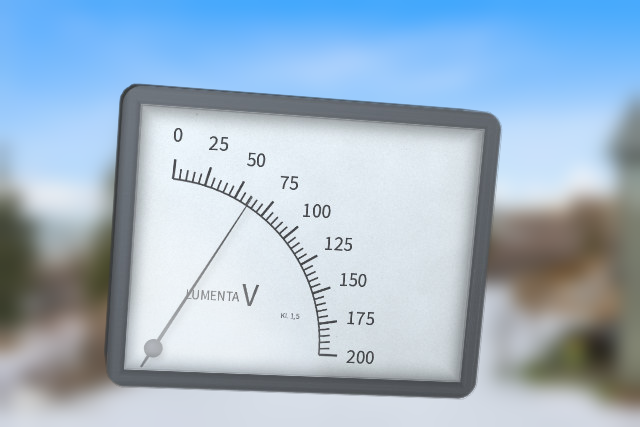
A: 60 V
